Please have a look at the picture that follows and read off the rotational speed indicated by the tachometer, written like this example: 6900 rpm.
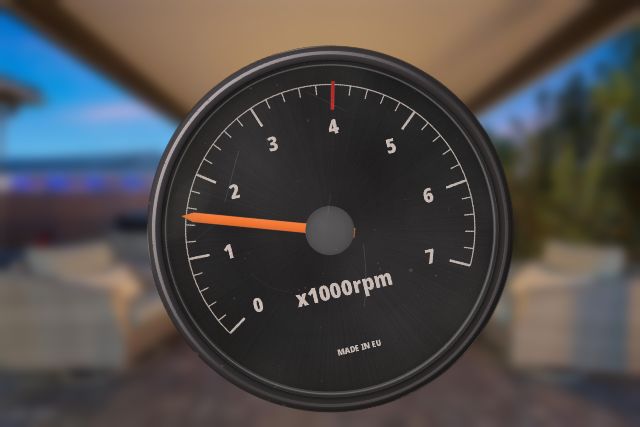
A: 1500 rpm
